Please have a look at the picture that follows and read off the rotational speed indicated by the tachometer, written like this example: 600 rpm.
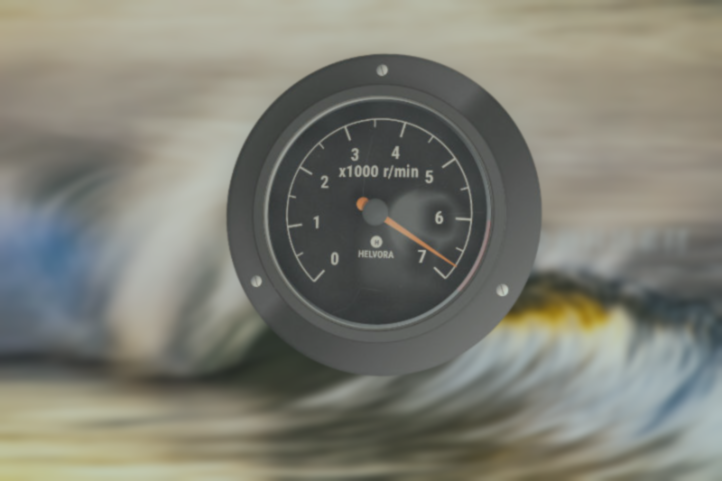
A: 6750 rpm
